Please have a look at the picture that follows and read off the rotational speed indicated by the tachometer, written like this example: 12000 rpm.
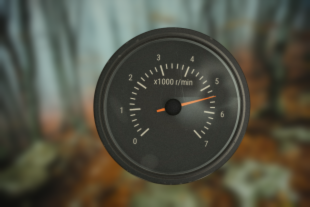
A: 5400 rpm
